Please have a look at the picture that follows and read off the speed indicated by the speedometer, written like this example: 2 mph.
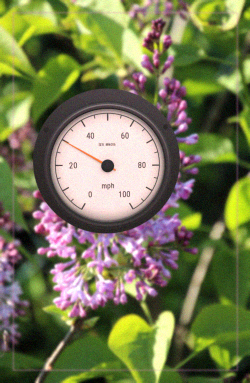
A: 30 mph
